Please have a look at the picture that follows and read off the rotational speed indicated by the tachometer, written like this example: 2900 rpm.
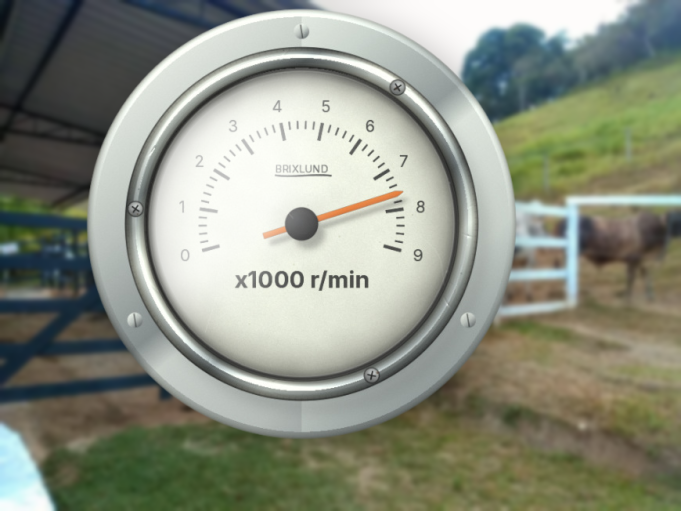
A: 7600 rpm
